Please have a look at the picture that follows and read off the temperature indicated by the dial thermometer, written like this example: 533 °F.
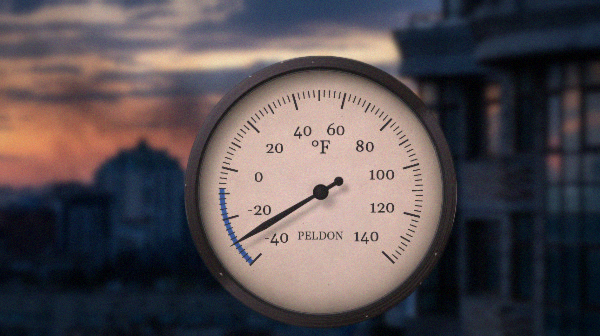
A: -30 °F
